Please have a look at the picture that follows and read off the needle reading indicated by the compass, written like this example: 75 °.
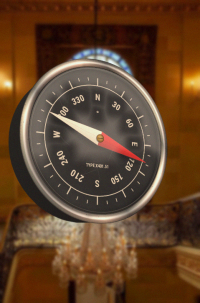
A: 110 °
